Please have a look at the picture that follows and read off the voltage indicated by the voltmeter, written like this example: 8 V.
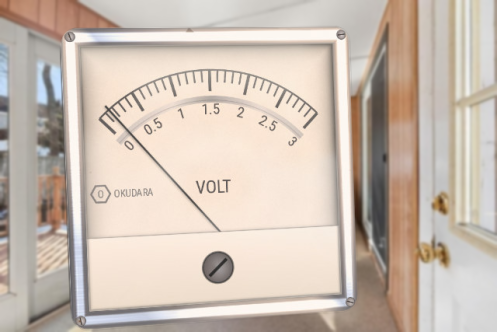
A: 0.15 V
